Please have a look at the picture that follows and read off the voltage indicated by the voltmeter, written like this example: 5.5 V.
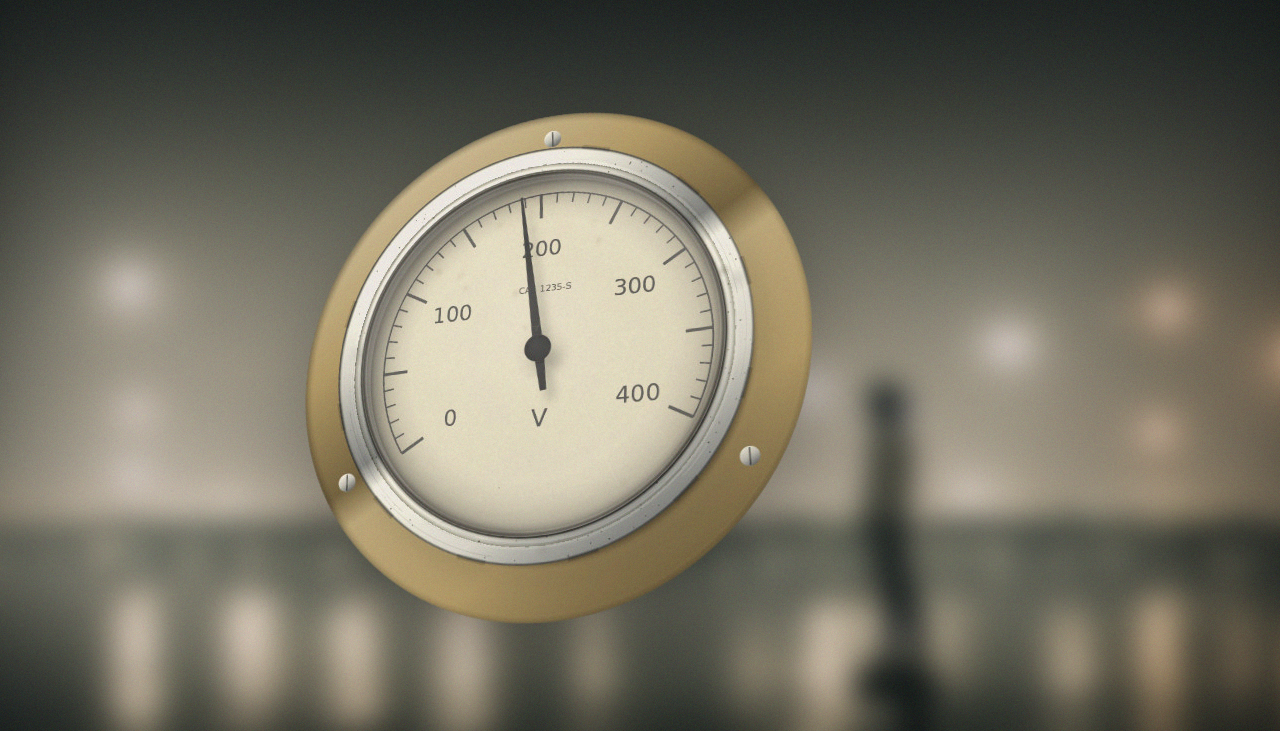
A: 190 V
